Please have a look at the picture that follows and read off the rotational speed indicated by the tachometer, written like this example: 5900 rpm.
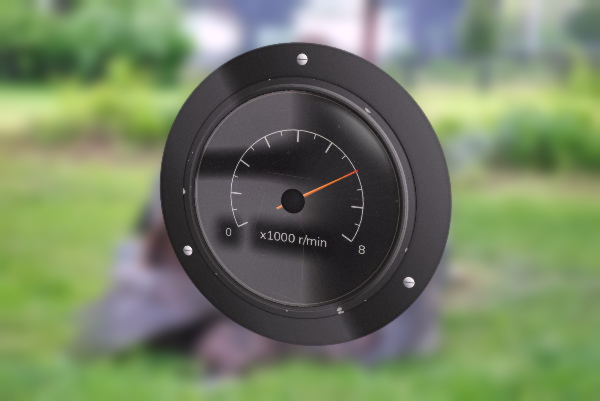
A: 6000 rpm
